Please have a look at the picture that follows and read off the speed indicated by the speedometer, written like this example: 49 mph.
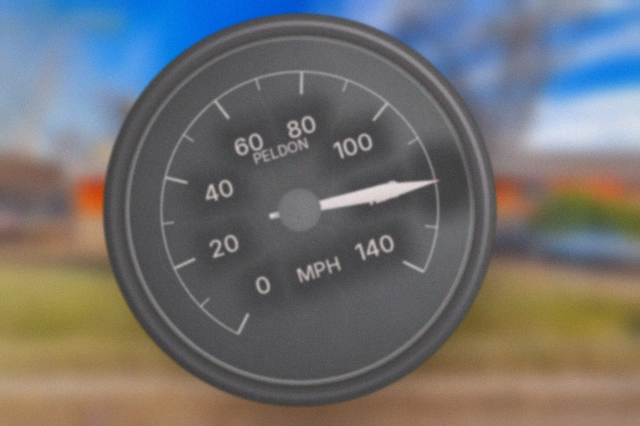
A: 120 mph
